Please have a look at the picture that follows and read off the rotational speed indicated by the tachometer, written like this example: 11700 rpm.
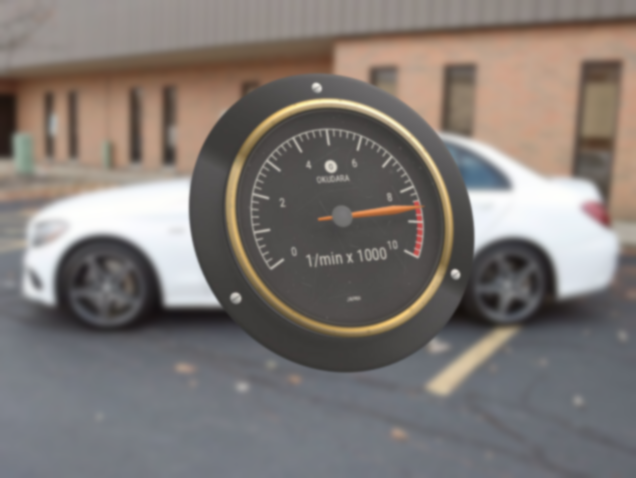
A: 8600 rpm
